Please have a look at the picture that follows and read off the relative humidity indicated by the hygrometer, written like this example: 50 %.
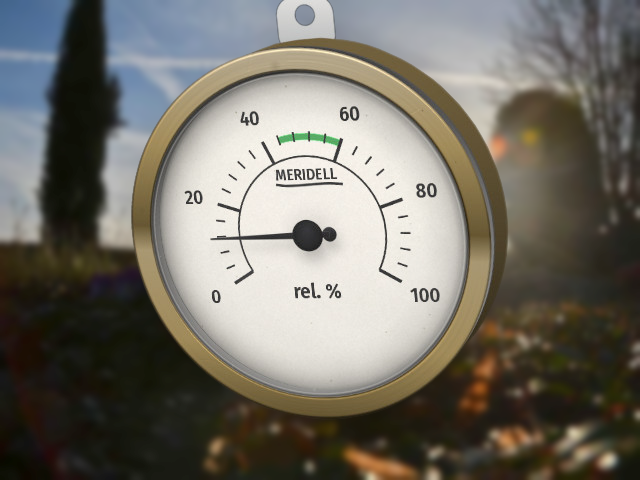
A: 12 %
